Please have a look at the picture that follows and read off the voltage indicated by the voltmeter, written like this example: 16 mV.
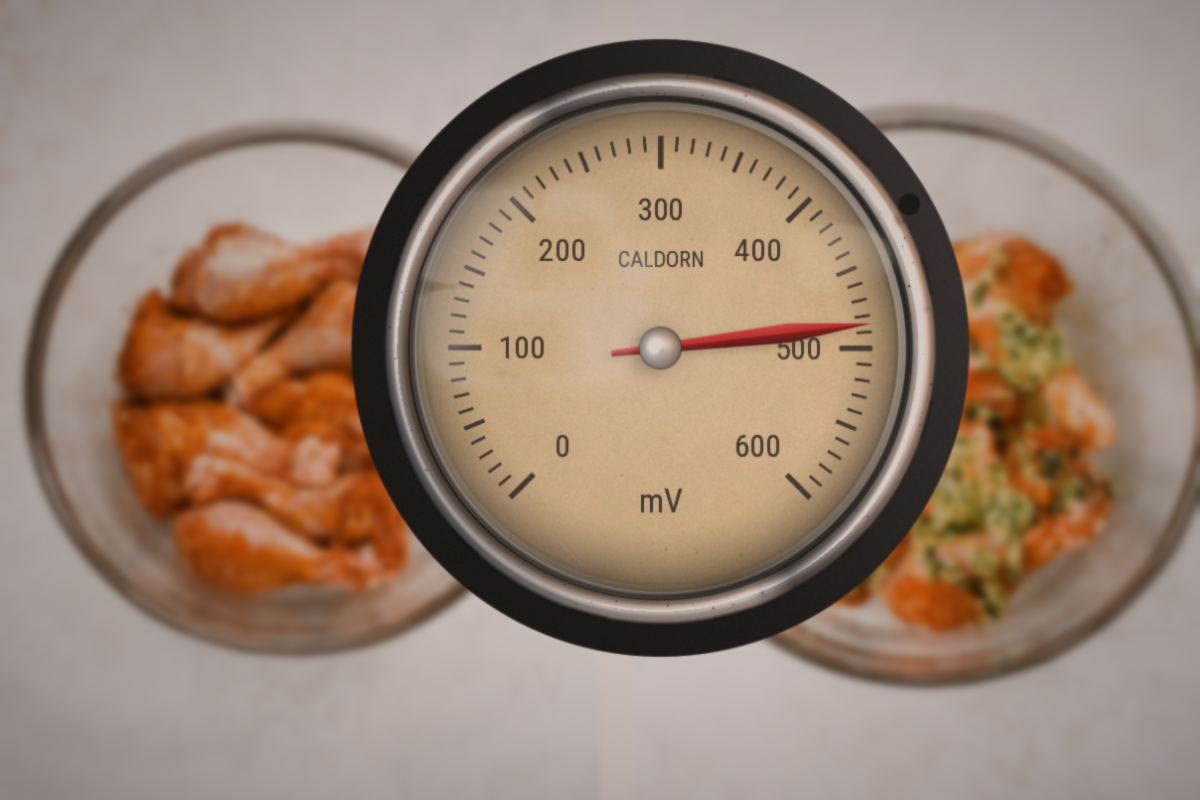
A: 485 mV
